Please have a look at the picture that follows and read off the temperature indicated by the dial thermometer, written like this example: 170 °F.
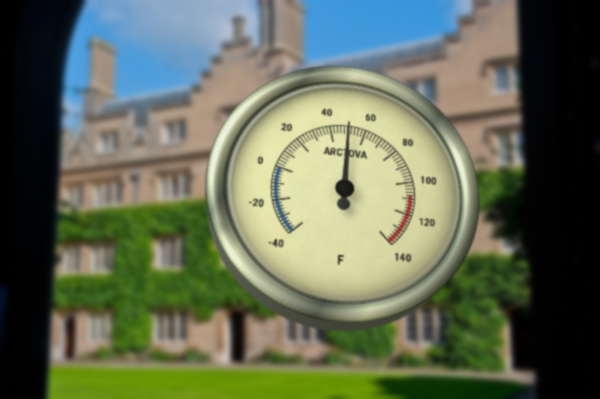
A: 50 °F
